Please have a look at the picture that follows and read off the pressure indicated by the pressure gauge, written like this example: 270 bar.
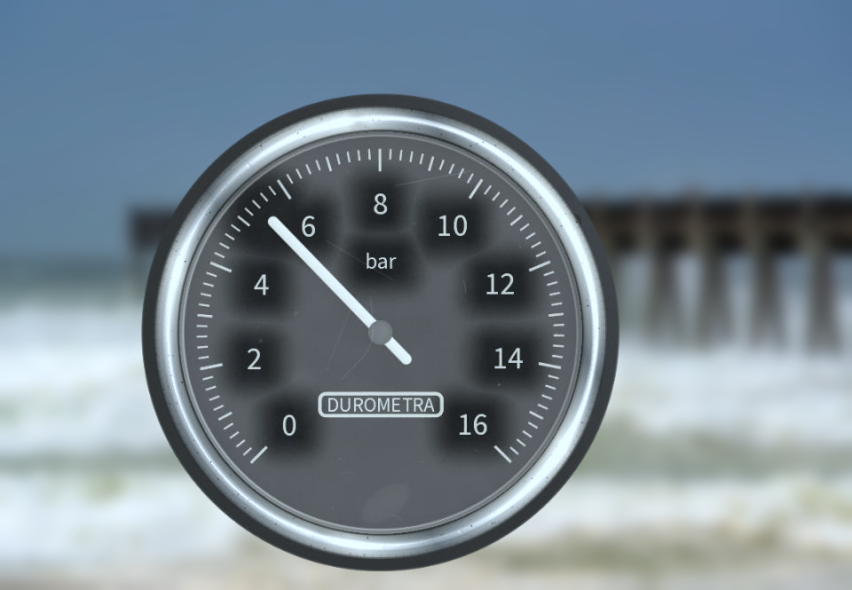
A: 5.4 bar
